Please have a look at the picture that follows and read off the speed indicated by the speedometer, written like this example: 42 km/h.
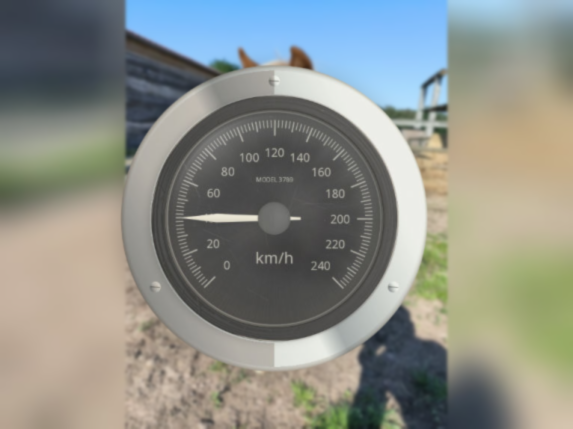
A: 40 km/h
